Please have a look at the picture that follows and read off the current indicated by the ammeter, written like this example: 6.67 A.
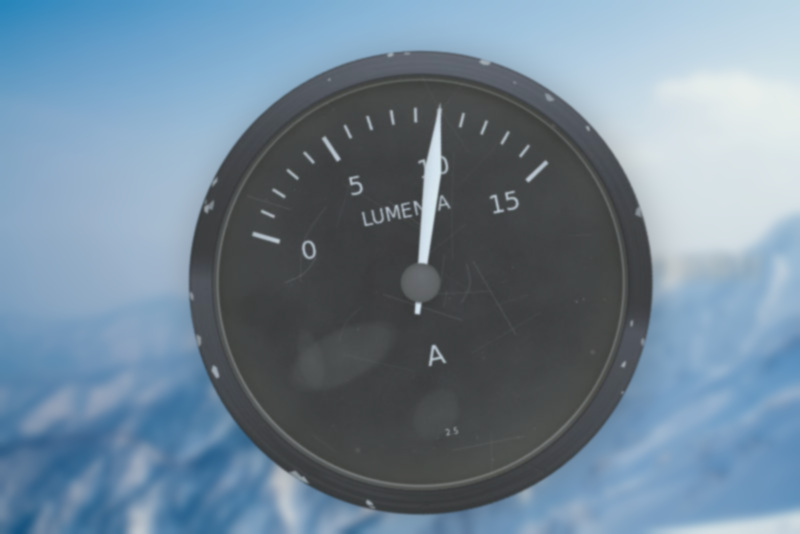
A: 10 A
